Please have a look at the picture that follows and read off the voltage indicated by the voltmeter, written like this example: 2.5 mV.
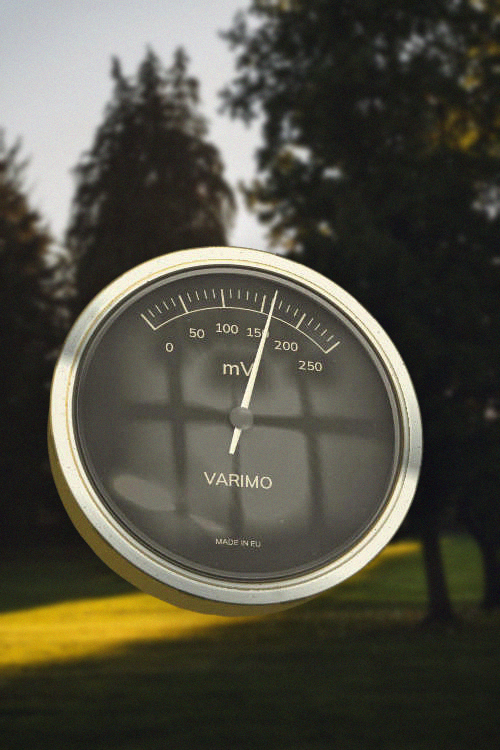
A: 160 mV
